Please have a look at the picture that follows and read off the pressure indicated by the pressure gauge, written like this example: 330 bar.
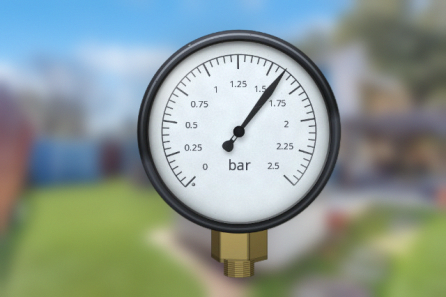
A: 1.6 bar
